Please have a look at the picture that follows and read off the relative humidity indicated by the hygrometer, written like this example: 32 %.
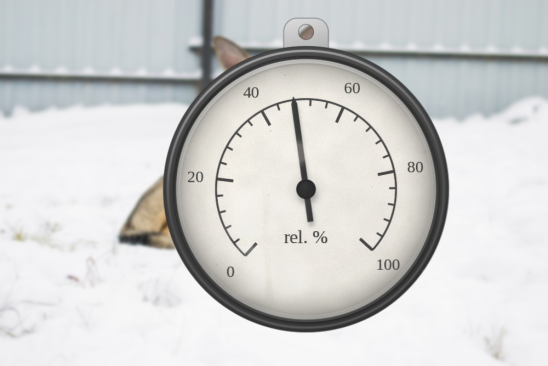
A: 48 %
